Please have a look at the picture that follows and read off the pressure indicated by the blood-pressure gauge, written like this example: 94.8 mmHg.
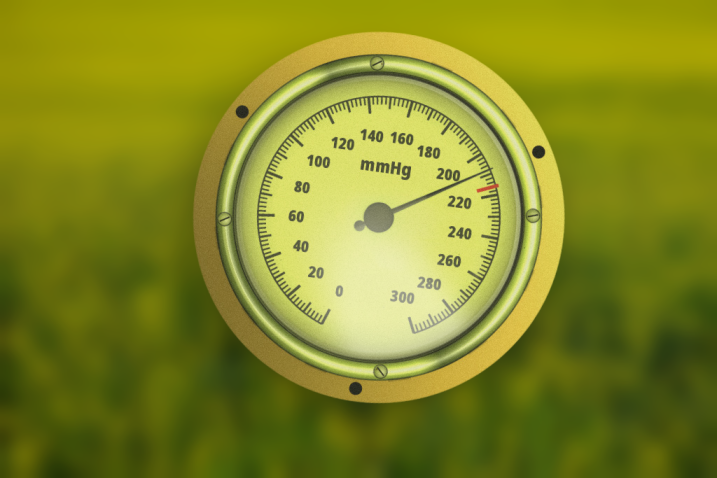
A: 208 mmHg
